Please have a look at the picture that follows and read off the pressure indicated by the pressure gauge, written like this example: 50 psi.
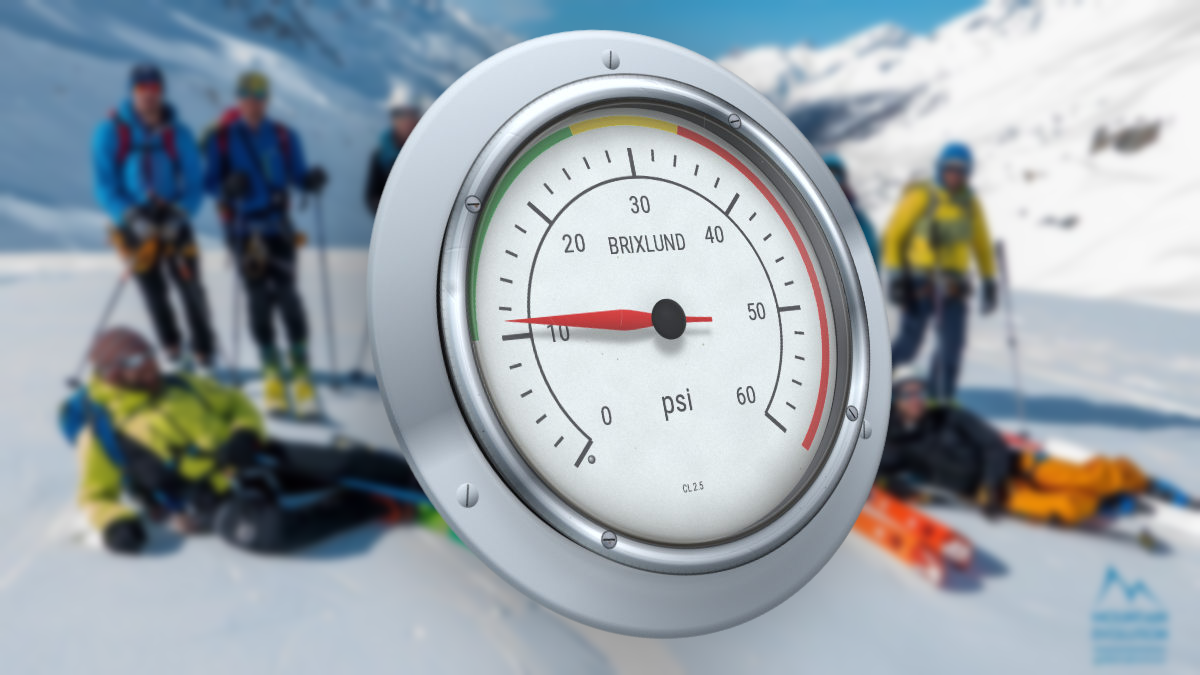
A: 11 psi
